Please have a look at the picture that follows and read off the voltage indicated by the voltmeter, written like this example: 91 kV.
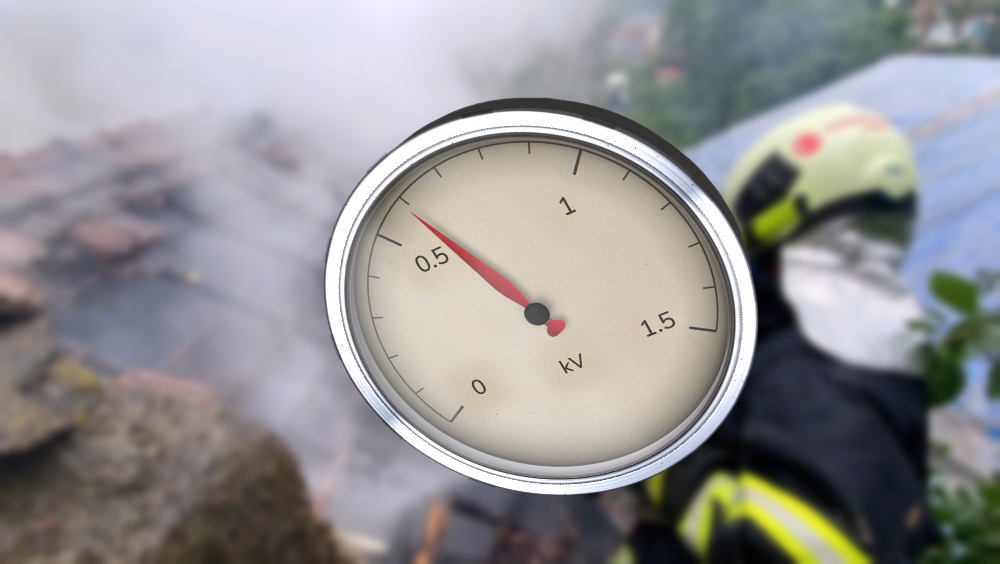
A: 0.6 kV
